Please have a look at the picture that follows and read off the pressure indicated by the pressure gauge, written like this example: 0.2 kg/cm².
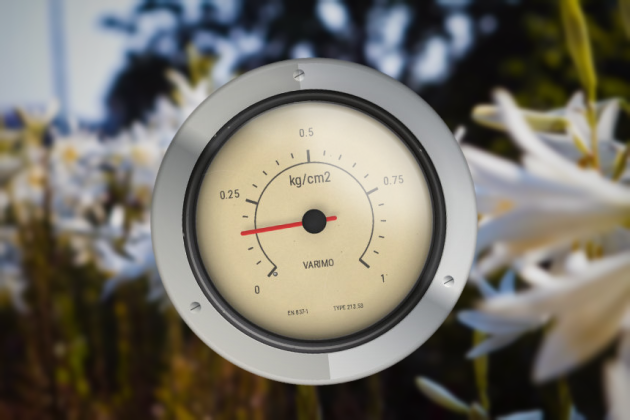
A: 0.15 kg/cm²
